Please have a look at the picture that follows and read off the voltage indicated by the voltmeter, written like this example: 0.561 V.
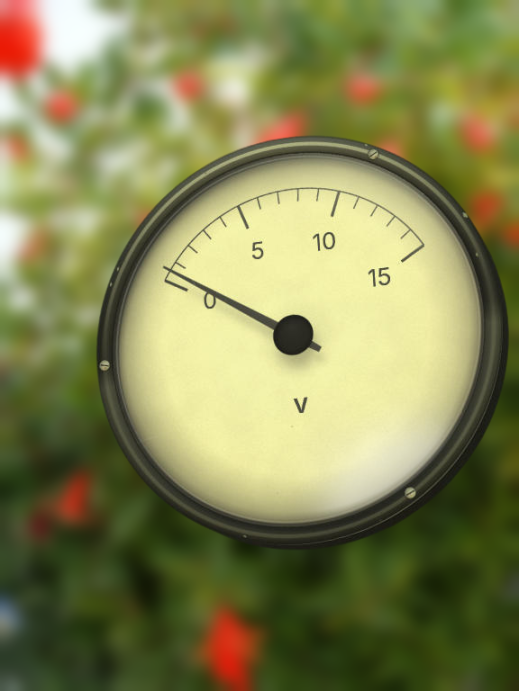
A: 0.5 V
